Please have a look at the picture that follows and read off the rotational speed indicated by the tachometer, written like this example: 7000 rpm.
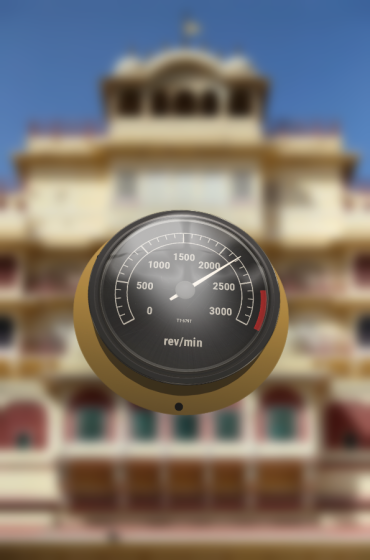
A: 2200 rpm
